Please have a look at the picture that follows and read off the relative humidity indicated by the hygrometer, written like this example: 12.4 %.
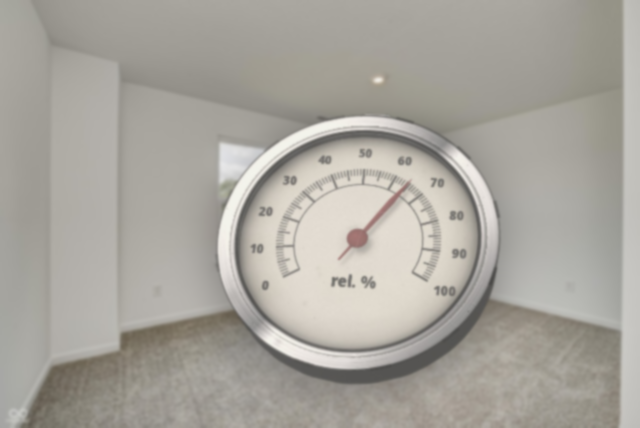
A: 65 %
